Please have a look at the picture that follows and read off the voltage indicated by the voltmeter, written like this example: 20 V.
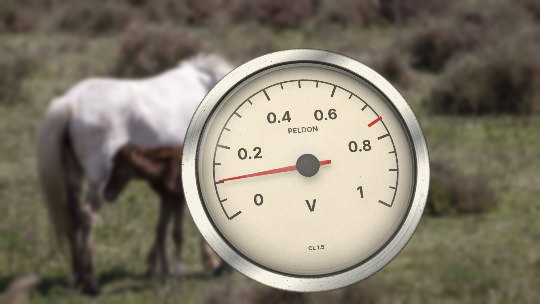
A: 0.1 V
